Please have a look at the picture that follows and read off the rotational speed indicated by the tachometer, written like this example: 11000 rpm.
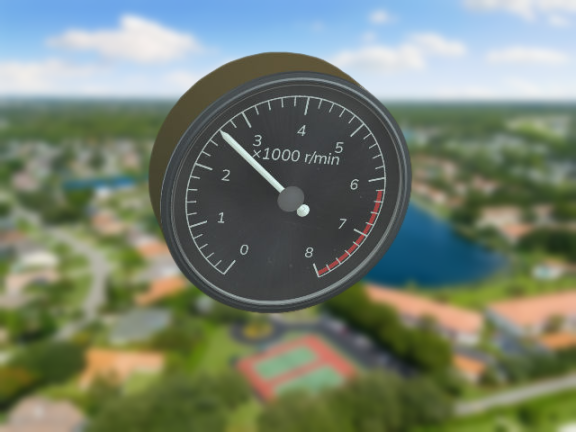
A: 2600 rpm
